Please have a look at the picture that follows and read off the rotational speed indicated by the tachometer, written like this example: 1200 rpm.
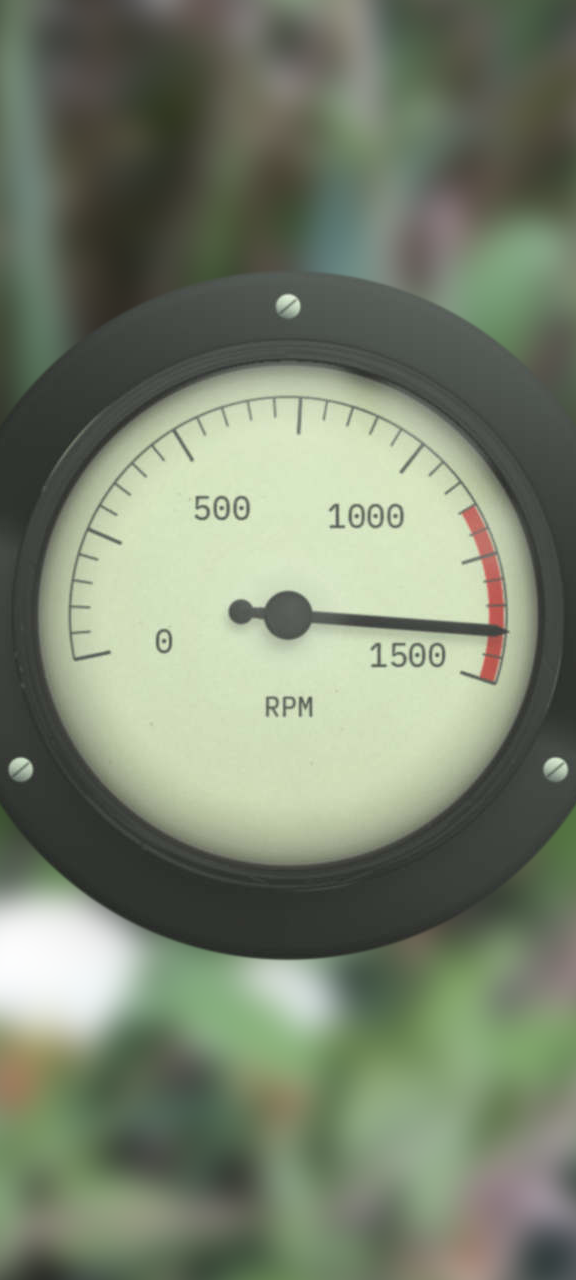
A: 1400 rpm
